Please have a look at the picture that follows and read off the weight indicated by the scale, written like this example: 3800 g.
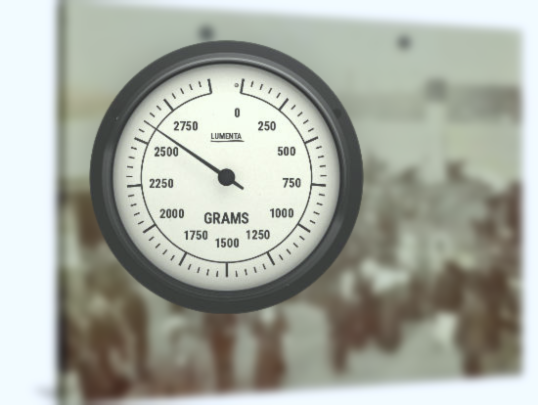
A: 2600 g
